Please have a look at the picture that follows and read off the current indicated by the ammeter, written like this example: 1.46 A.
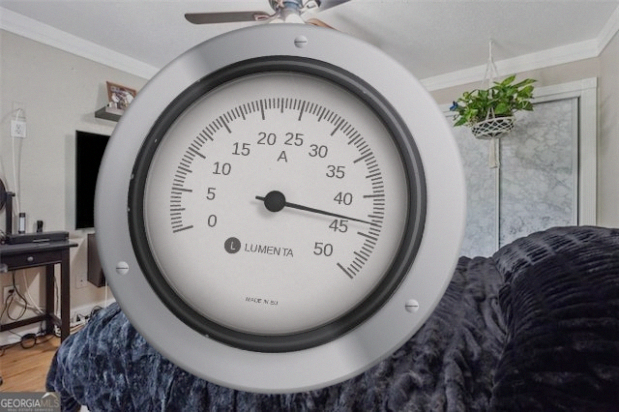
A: 43.5 A
